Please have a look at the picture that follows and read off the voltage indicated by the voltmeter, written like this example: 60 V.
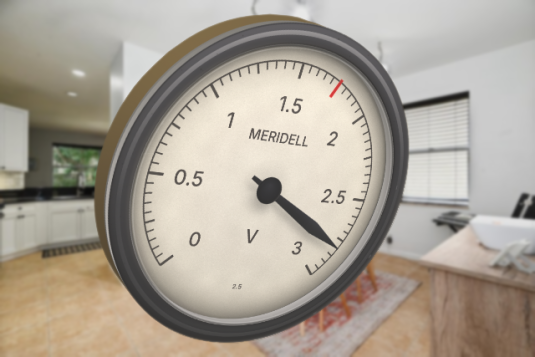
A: 2.8 V
